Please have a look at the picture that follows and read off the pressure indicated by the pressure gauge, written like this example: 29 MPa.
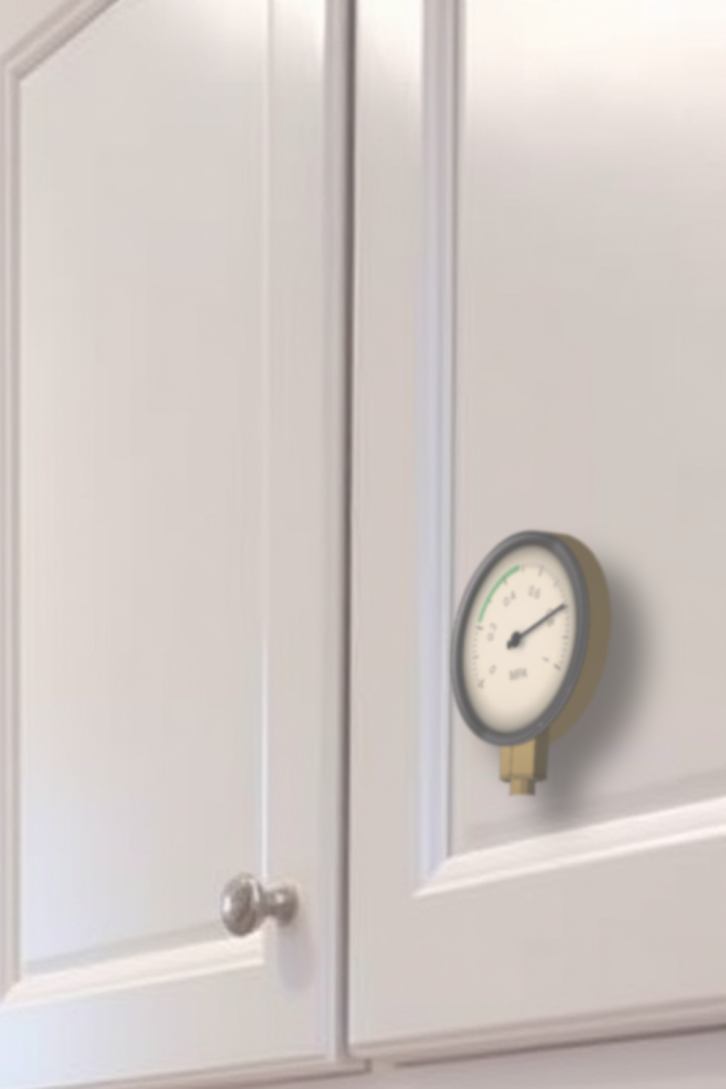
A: 0.8 MPa
